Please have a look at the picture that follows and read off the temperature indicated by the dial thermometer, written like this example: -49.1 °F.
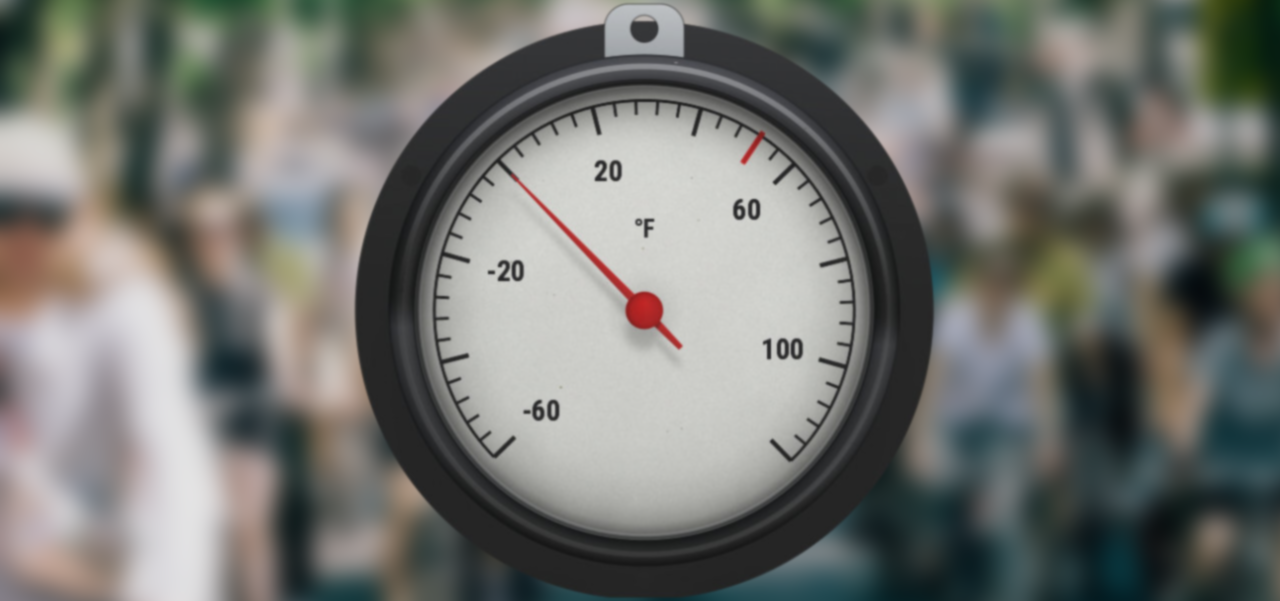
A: 0 °F
